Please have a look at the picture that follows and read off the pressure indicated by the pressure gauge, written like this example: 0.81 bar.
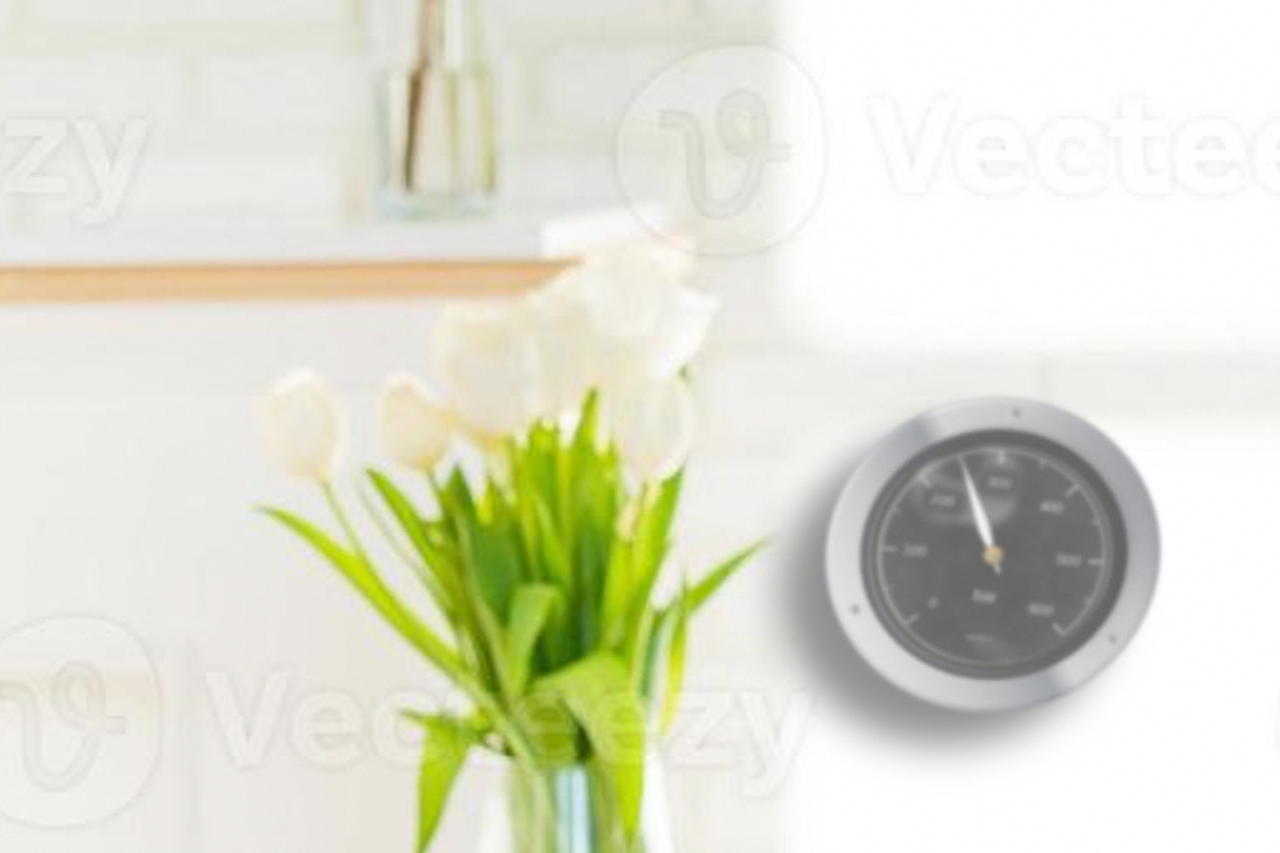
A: 250 bar
